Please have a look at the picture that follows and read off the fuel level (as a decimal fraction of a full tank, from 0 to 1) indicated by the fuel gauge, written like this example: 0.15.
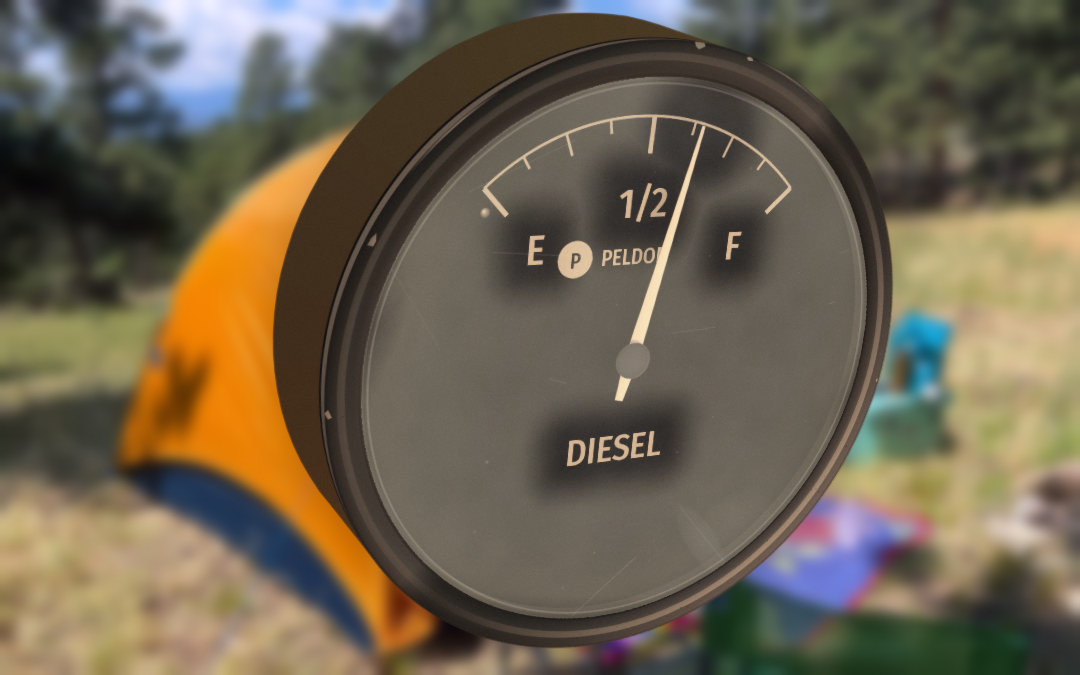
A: 0.625
